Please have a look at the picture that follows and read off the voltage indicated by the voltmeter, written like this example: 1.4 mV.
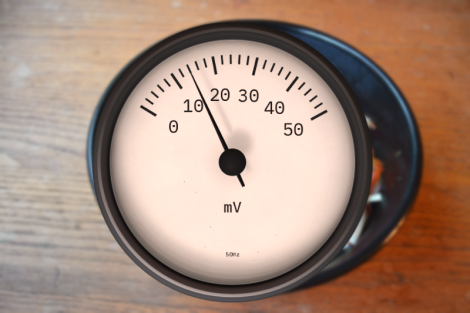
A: 14 mV
